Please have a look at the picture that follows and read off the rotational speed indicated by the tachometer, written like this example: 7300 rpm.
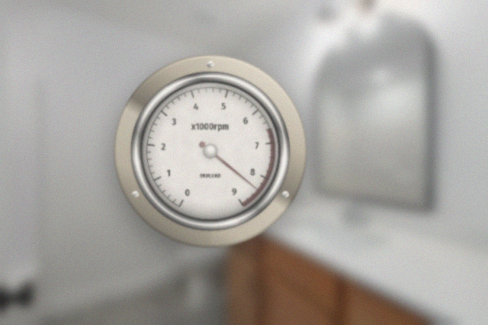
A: 8400 rpm
